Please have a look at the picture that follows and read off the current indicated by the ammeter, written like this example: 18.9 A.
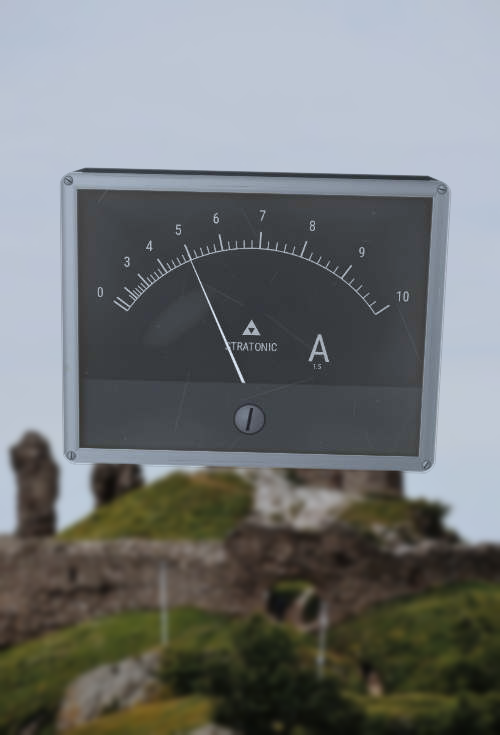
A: 5 A
